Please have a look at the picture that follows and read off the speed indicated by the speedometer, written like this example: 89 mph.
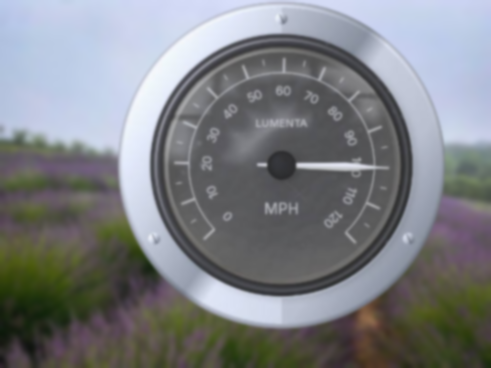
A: 100 mph
